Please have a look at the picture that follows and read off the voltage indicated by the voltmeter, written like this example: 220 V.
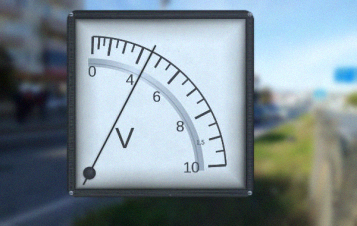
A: 4.5 V
